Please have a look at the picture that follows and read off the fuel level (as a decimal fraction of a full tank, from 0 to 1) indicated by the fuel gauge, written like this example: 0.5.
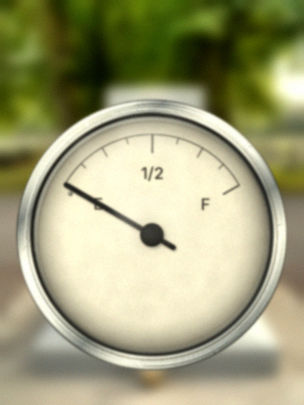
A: 0
